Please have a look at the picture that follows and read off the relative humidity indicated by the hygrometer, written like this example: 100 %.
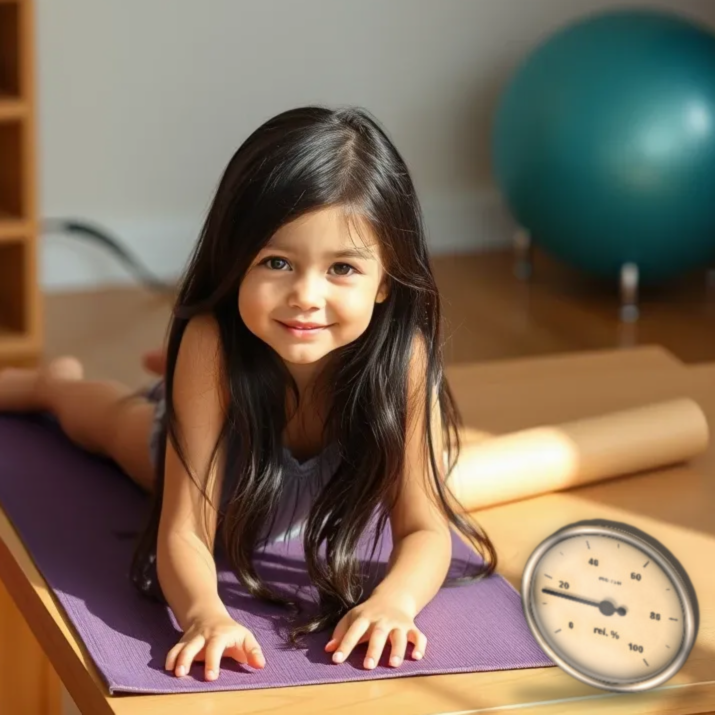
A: 15 %
